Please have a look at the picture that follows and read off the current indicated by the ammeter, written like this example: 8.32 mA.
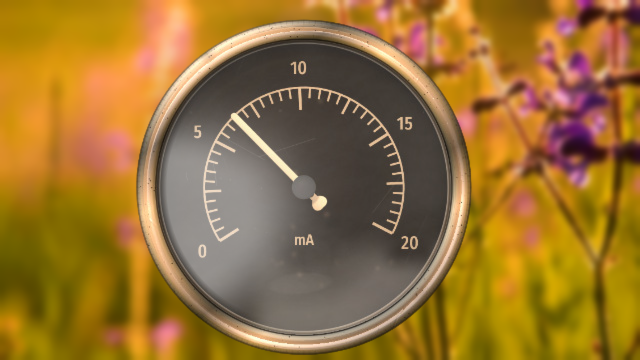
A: 6.5 mA
